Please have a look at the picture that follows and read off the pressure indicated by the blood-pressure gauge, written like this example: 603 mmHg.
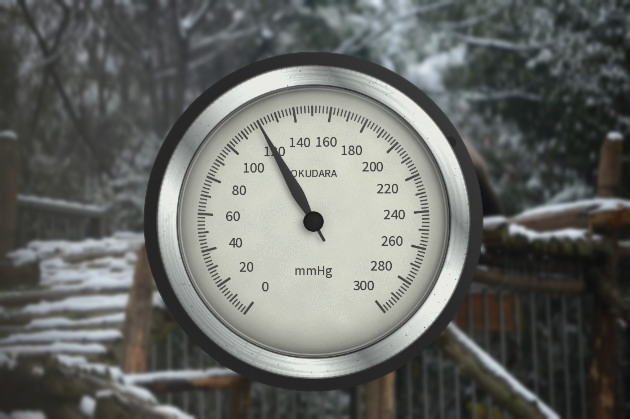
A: 120 mmHg
